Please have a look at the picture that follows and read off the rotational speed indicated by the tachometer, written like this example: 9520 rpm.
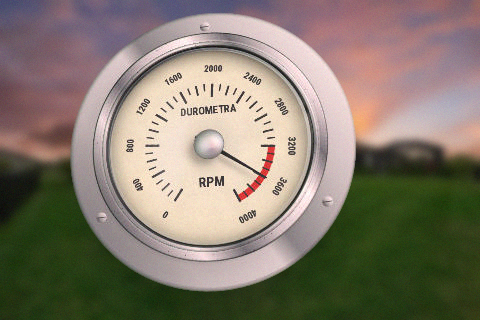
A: 3600 rpm
